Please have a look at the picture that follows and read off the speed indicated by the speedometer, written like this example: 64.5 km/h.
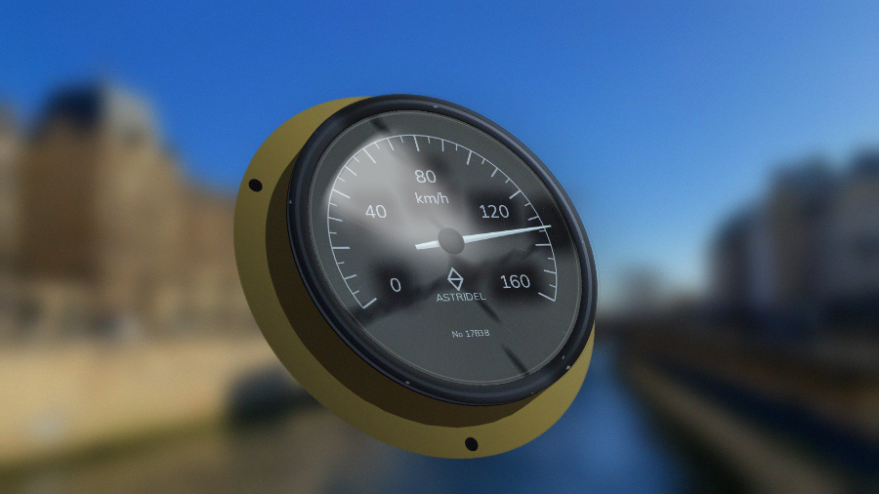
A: 135 km/h
